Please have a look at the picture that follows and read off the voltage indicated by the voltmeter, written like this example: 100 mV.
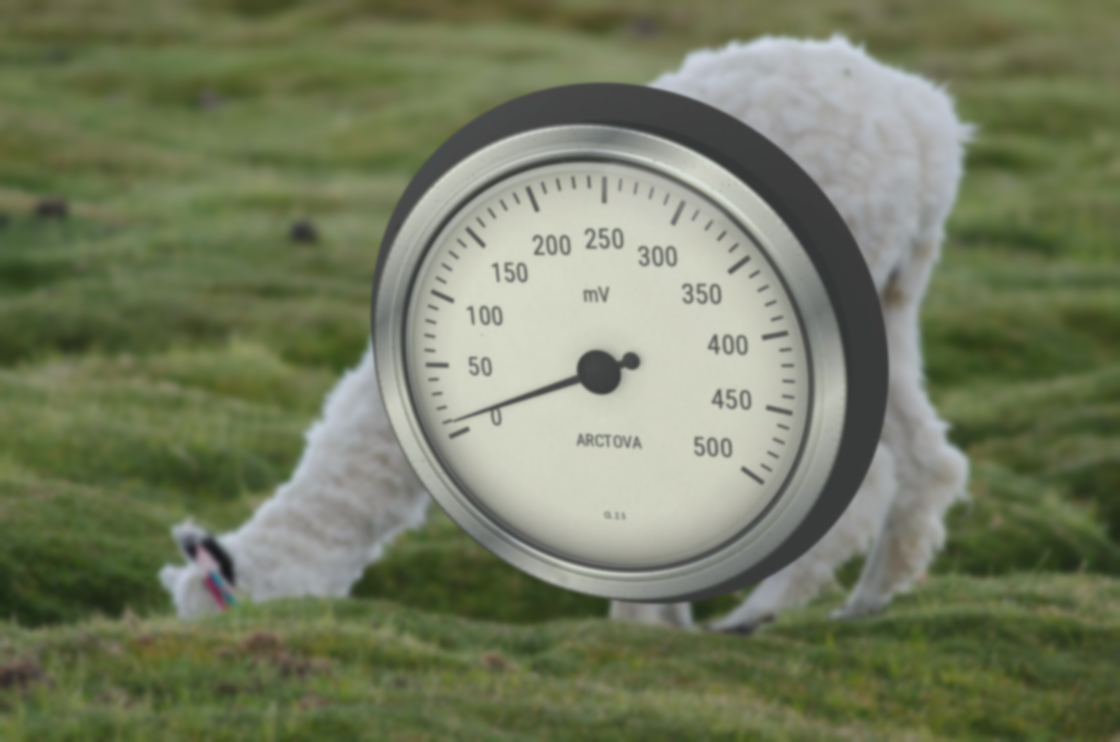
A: 10 mV
